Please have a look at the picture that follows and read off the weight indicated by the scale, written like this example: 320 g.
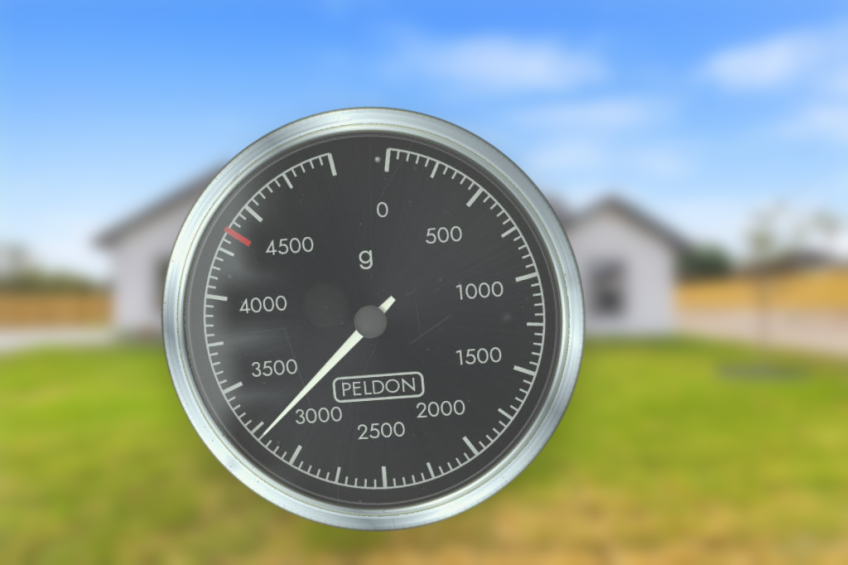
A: 3200 g
